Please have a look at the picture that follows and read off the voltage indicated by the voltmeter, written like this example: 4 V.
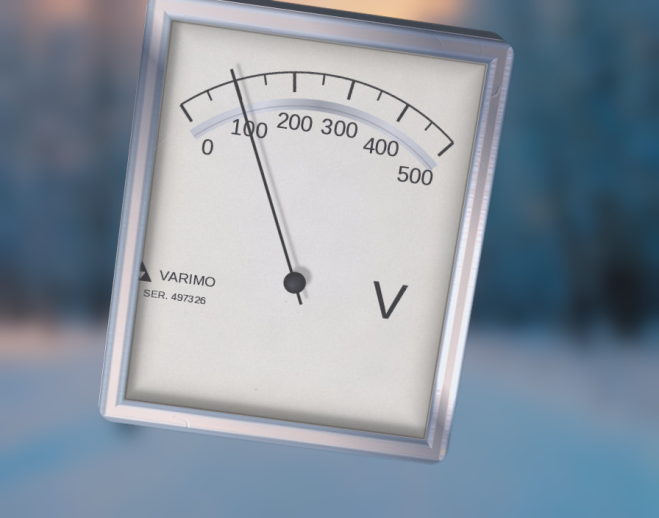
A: 100 V
